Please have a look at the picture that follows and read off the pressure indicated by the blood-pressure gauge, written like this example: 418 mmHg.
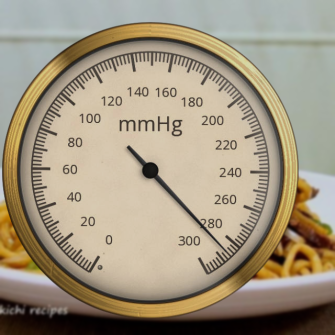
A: 286 mmHg
